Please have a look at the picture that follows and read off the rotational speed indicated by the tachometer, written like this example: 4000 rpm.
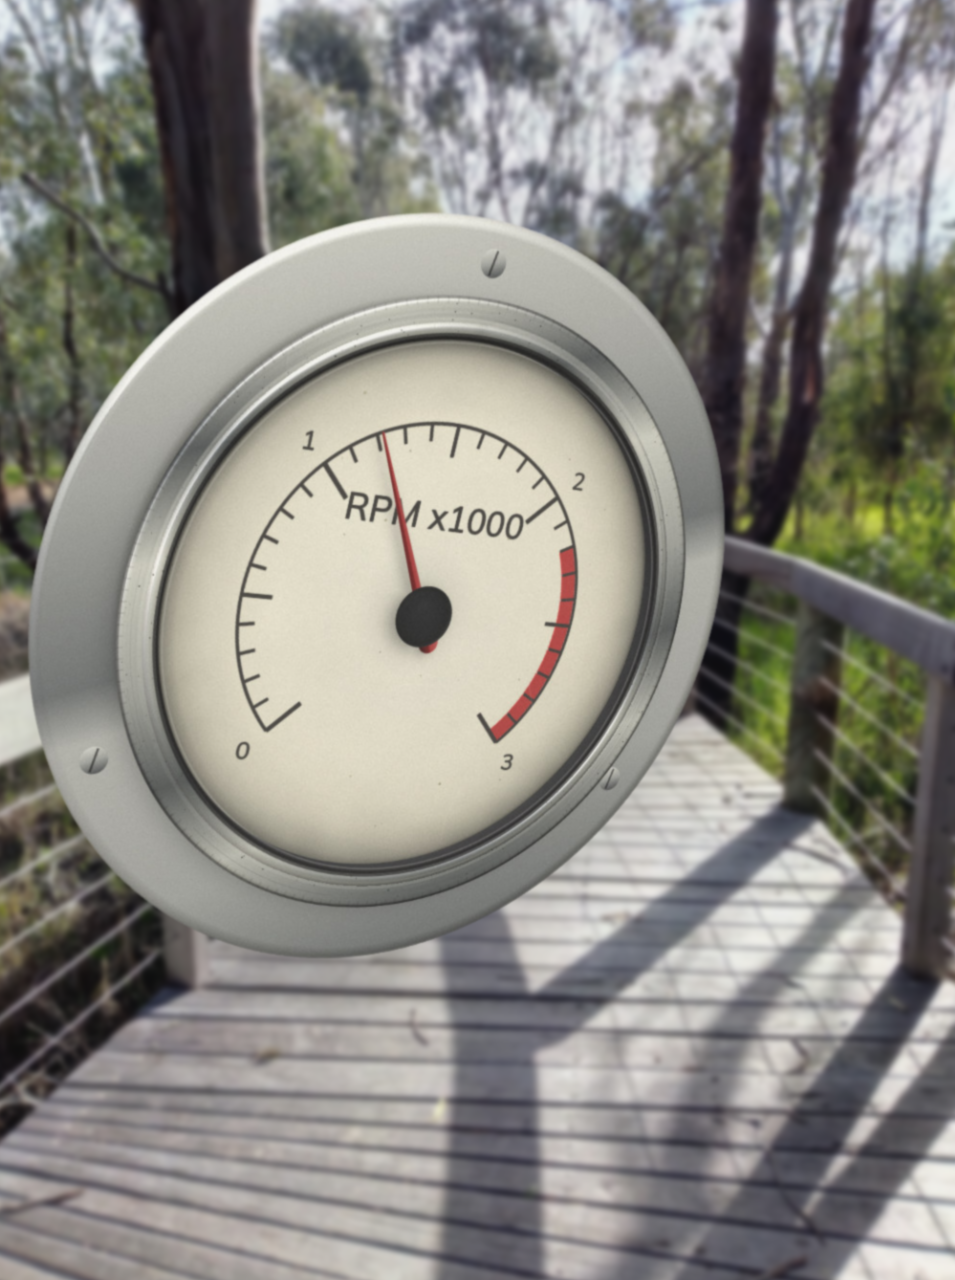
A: 1200 rpm
